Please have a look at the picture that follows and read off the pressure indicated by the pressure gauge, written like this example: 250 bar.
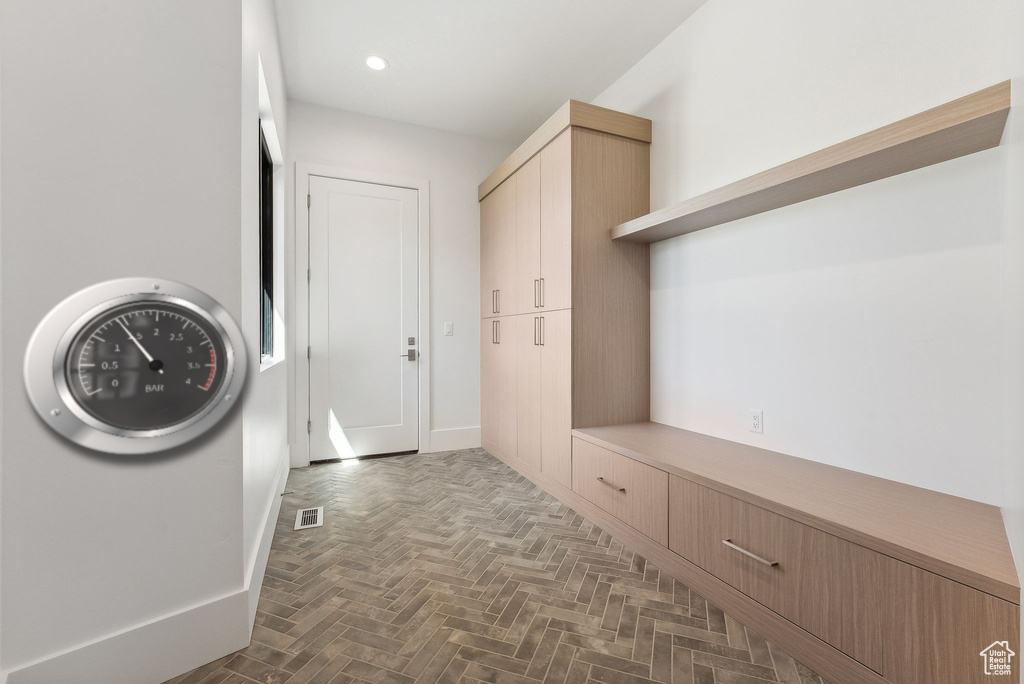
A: 1.4 bar
